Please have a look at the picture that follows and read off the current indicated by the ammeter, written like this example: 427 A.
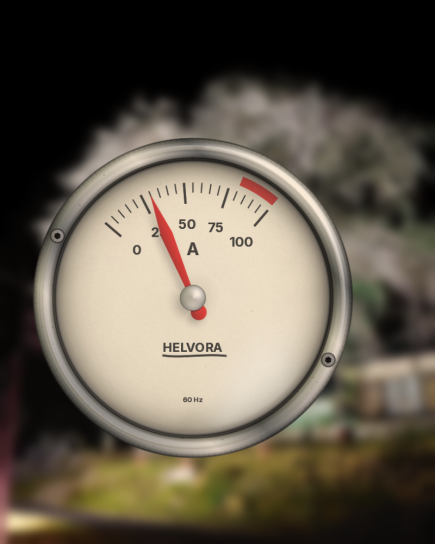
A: 30 A
